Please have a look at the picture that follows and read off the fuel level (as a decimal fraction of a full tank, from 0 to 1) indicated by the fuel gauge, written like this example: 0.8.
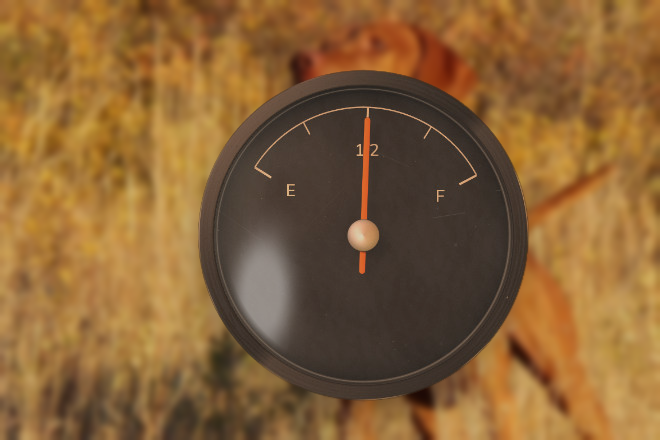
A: 0.5
